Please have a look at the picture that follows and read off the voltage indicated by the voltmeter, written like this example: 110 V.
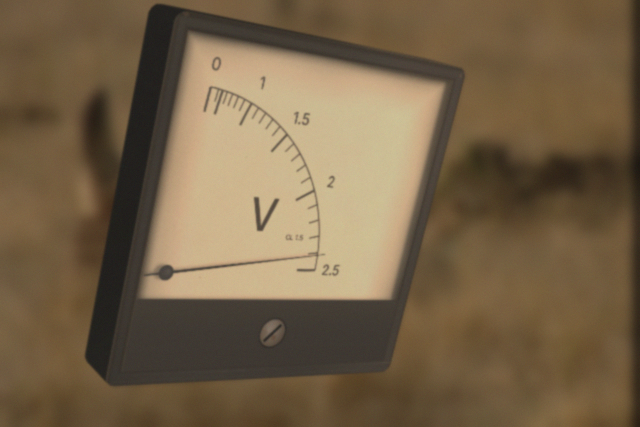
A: 2.4 V
